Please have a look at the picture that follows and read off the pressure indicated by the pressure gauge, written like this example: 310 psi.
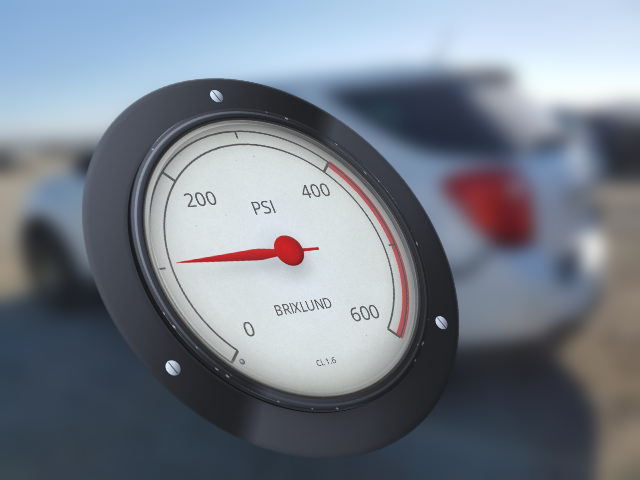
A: 100 psi
